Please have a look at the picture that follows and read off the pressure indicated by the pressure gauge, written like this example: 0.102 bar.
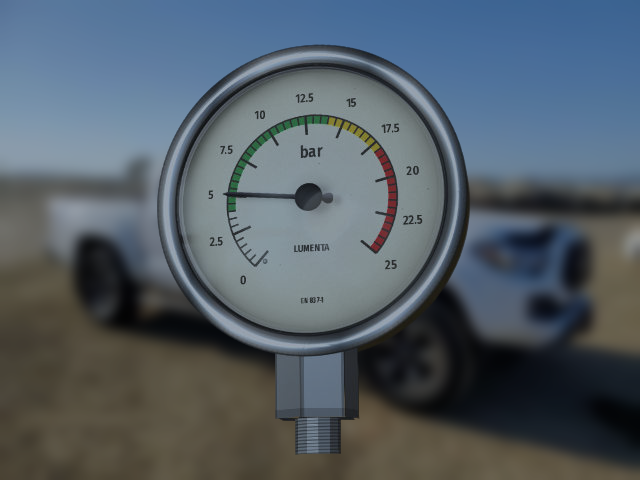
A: 5 bar
